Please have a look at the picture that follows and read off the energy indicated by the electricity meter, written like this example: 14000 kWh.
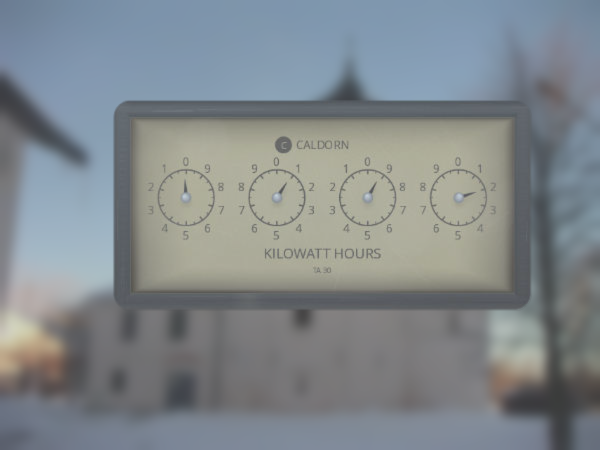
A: 92 kWh
